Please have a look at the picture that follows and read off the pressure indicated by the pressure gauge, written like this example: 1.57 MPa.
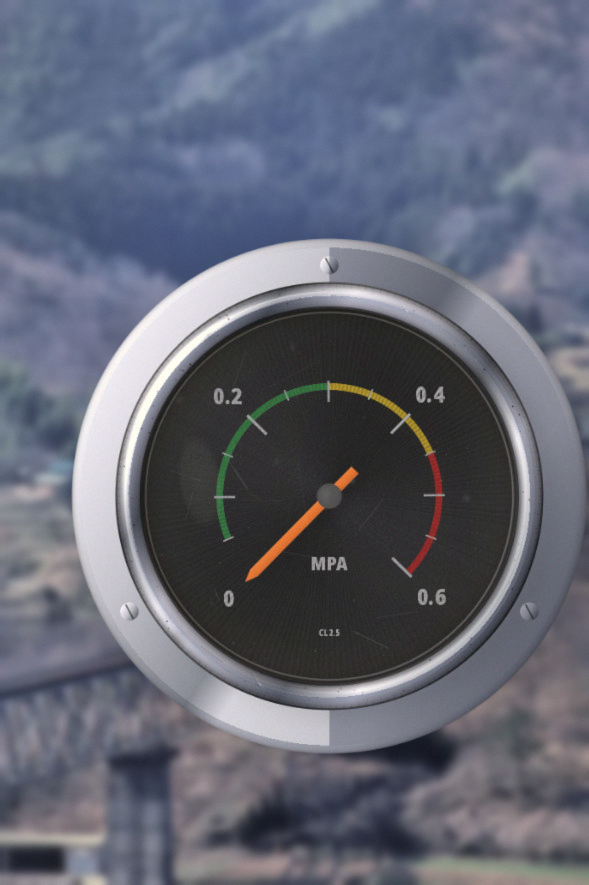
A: 0 MPa
